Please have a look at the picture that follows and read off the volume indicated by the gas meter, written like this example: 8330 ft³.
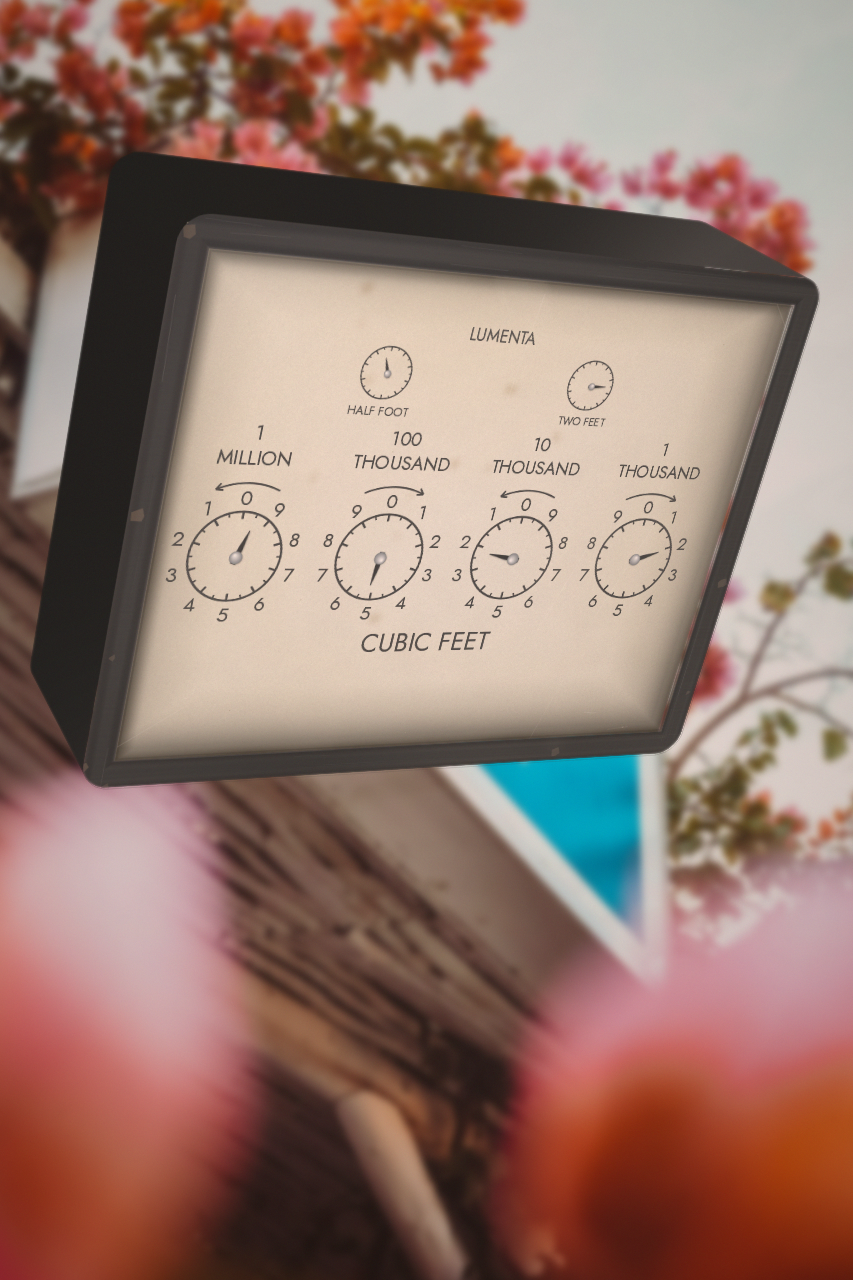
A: 952200 ft³
